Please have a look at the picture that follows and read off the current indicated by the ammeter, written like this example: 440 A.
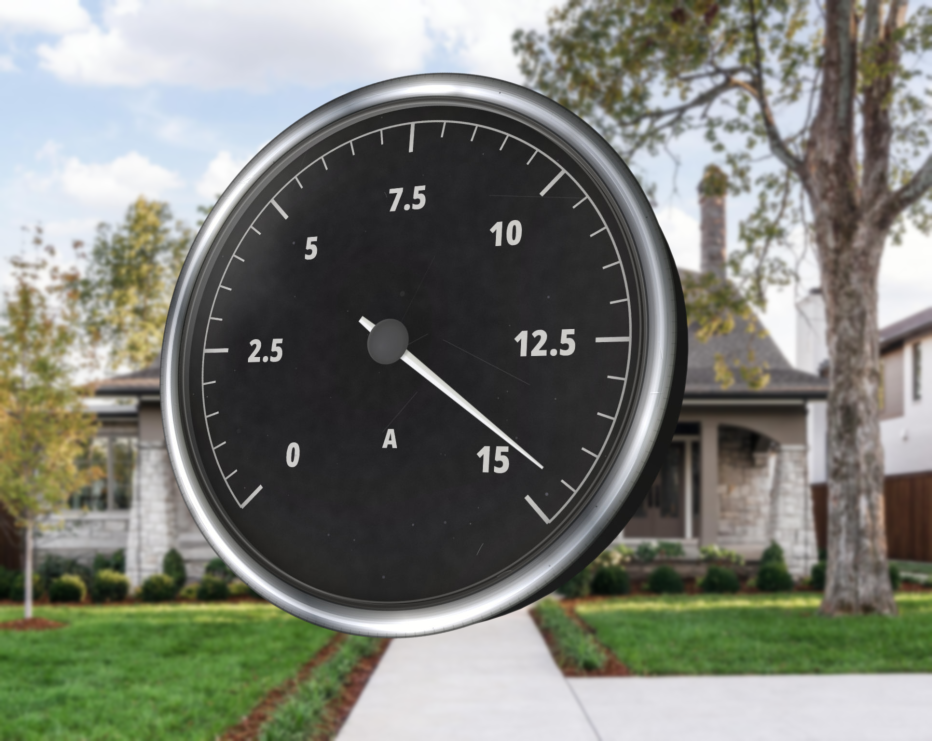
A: 14.5 A
